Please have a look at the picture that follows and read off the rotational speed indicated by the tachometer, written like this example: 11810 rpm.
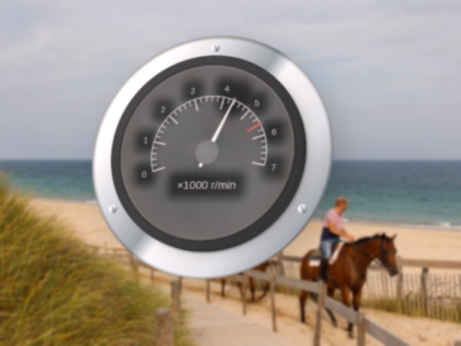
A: 4400 rpm
